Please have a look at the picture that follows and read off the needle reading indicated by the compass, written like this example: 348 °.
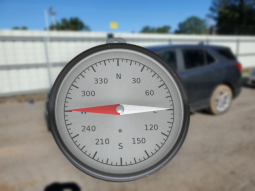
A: 270 °
